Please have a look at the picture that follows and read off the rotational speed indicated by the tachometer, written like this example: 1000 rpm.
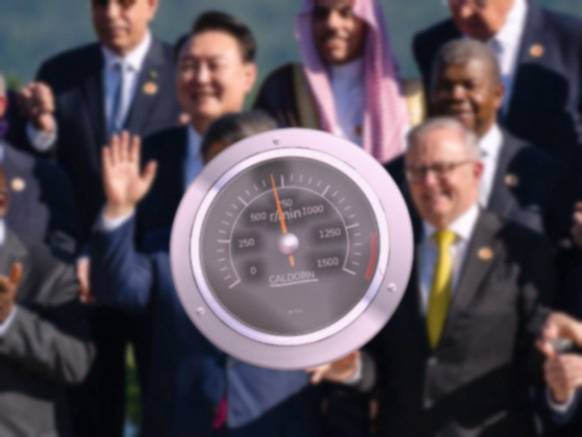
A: 700 rpm
